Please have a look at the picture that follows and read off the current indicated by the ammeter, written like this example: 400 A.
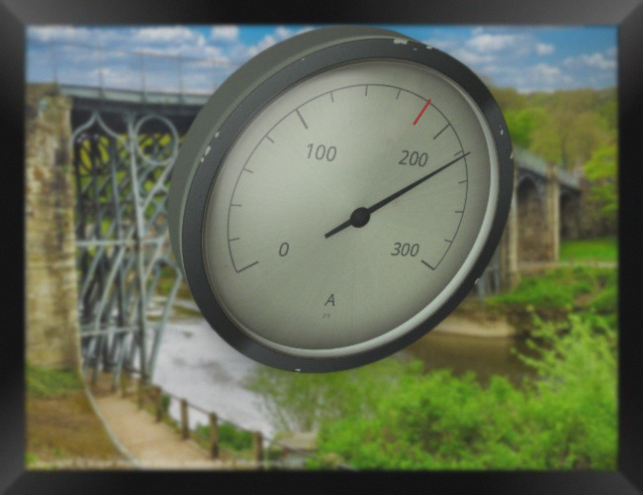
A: 220 A
